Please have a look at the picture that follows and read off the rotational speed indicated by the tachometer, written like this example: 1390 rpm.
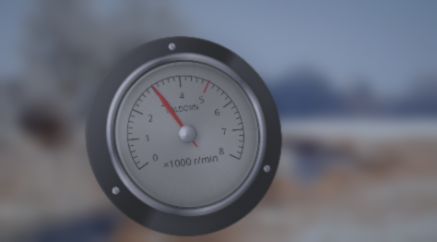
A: 3000 rpm
